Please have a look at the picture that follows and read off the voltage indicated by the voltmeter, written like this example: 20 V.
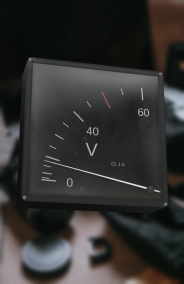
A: 17.5 V
